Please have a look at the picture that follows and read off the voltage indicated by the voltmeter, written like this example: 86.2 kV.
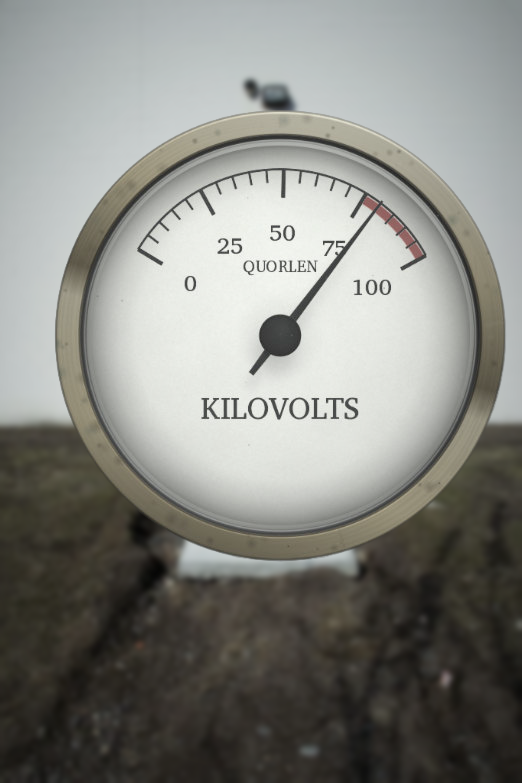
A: 80 kV
